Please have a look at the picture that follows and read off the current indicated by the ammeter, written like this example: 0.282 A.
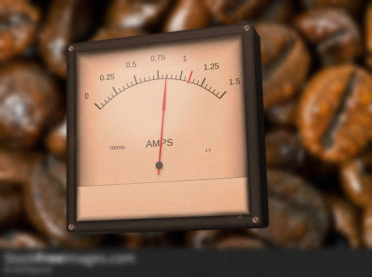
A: 0.85 A
